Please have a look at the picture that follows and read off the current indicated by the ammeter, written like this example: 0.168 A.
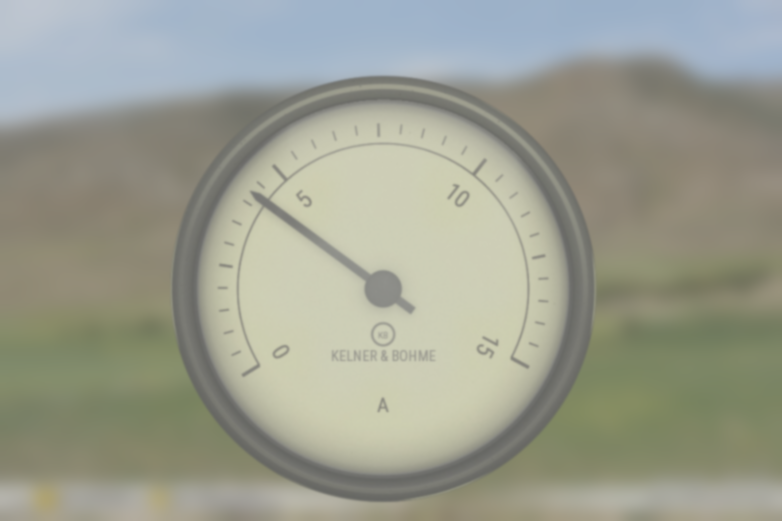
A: 4.25 A
